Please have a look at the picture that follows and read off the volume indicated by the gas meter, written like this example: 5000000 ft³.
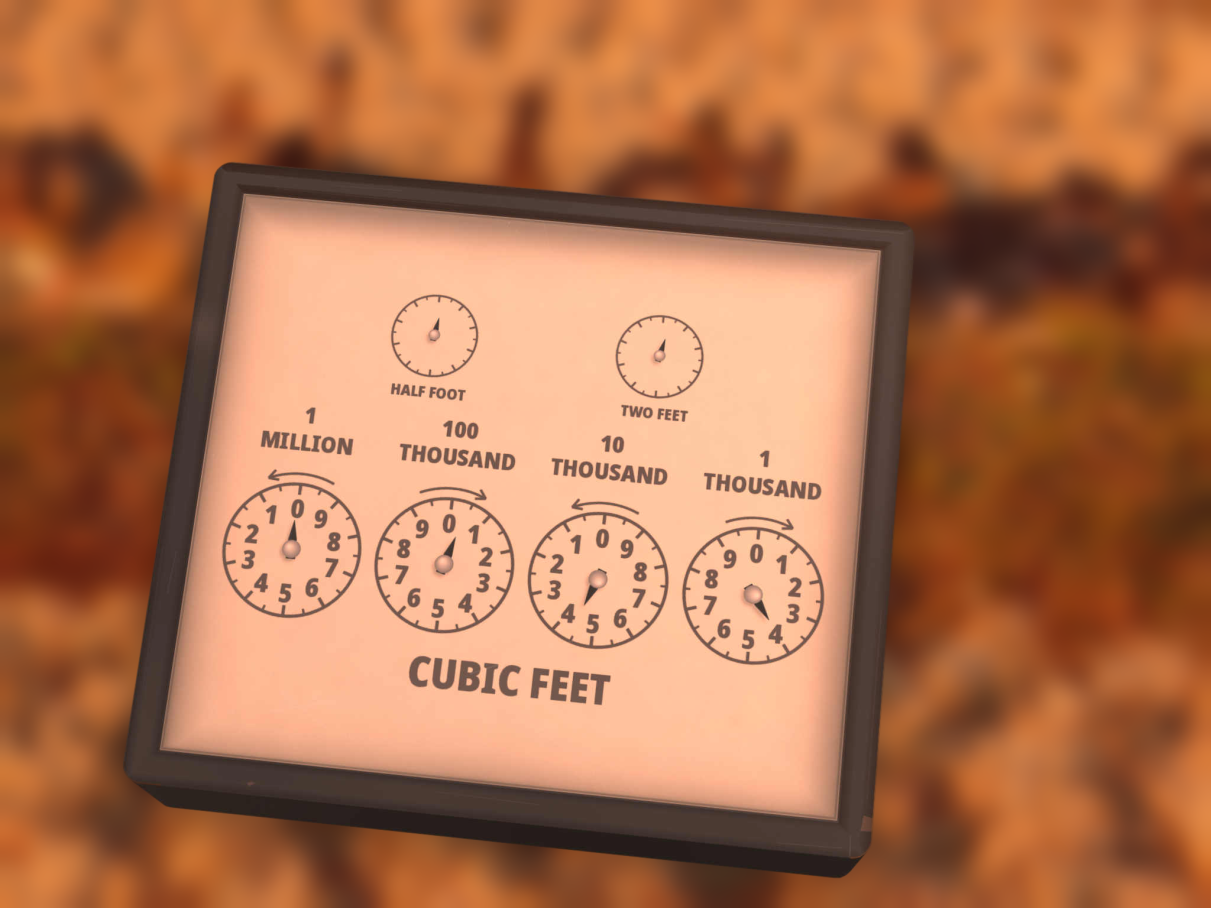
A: 4400 ft³
